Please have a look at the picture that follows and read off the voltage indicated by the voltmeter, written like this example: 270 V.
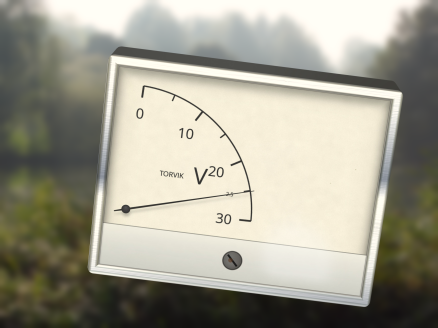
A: 25 V
